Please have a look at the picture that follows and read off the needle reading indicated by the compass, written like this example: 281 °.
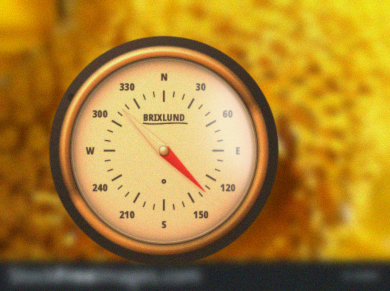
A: 135 °
